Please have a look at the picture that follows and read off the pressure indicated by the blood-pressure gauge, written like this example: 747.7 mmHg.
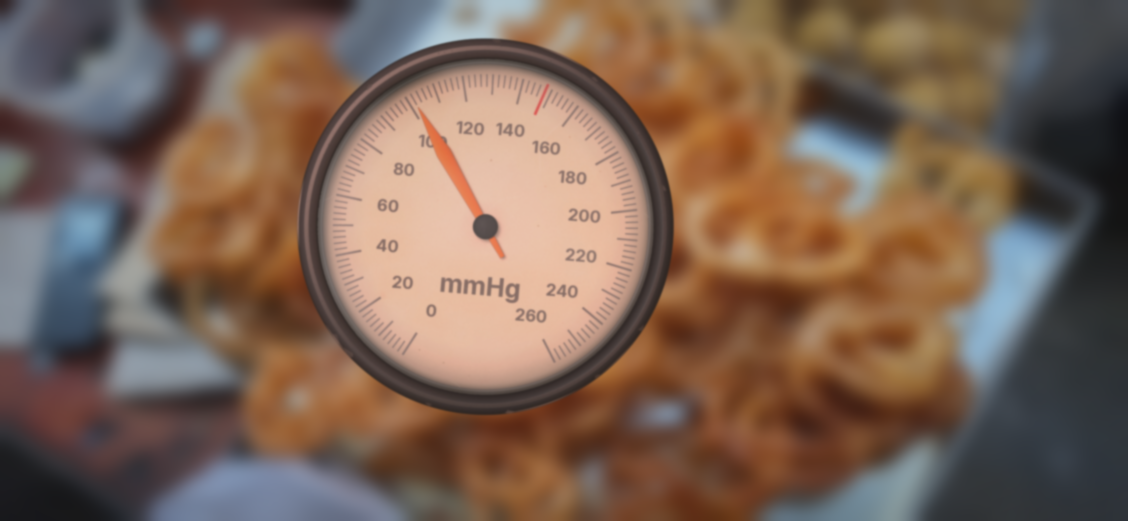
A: 102 mmHg
